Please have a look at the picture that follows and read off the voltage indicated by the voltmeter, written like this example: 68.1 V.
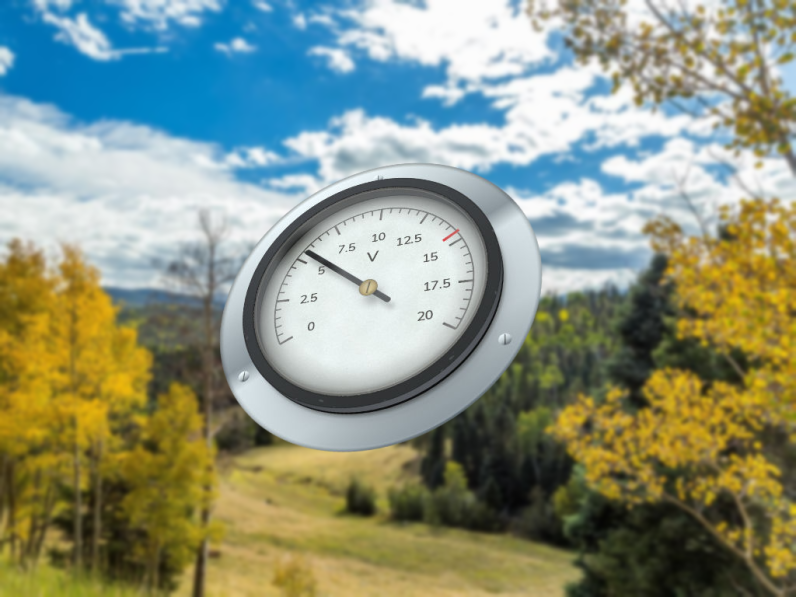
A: 5.5 V
